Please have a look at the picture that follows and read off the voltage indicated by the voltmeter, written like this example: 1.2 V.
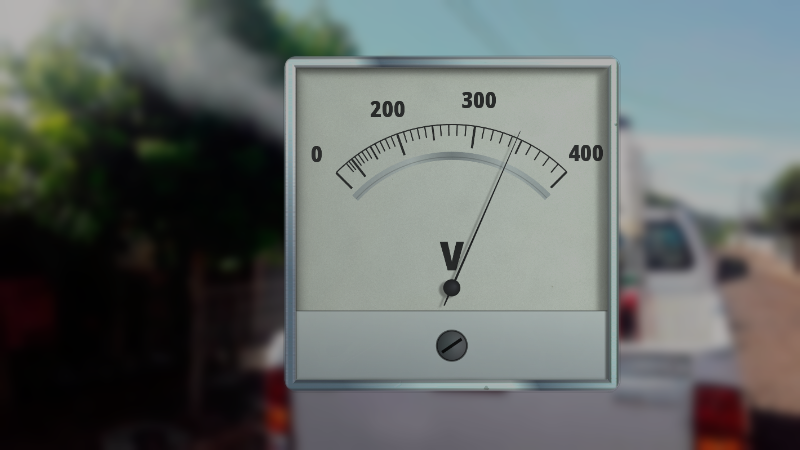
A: 345 V
